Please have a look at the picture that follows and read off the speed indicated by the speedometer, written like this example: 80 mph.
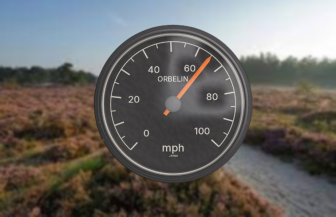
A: 65 mph
